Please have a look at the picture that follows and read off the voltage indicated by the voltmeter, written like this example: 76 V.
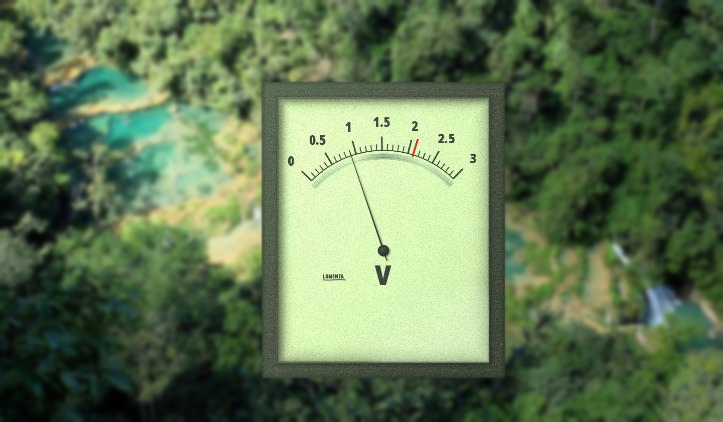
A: 0.9 V
